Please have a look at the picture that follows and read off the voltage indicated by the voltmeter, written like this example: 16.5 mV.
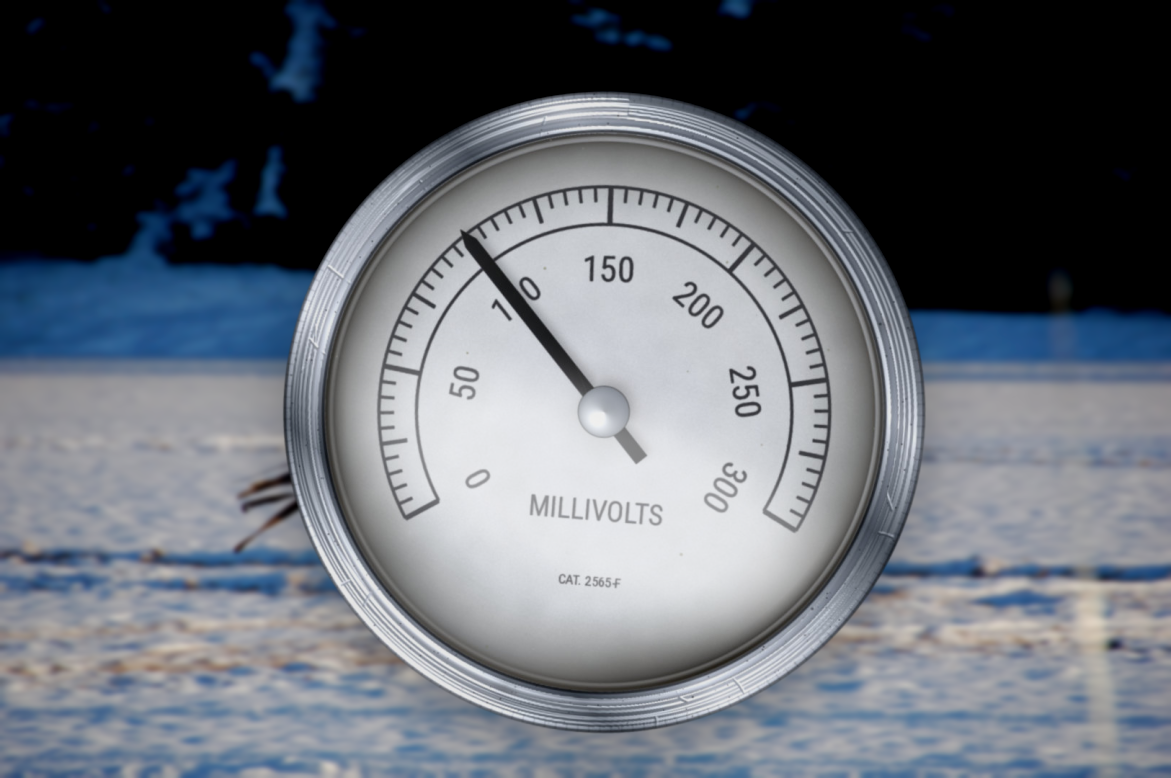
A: 100 mV
